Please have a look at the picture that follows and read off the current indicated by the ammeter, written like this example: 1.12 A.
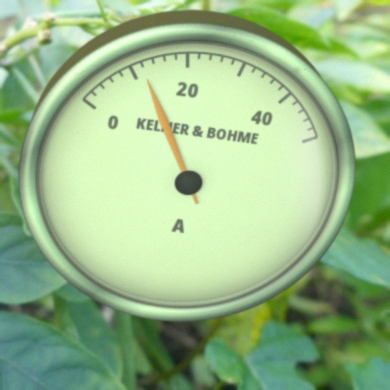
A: 12 A
